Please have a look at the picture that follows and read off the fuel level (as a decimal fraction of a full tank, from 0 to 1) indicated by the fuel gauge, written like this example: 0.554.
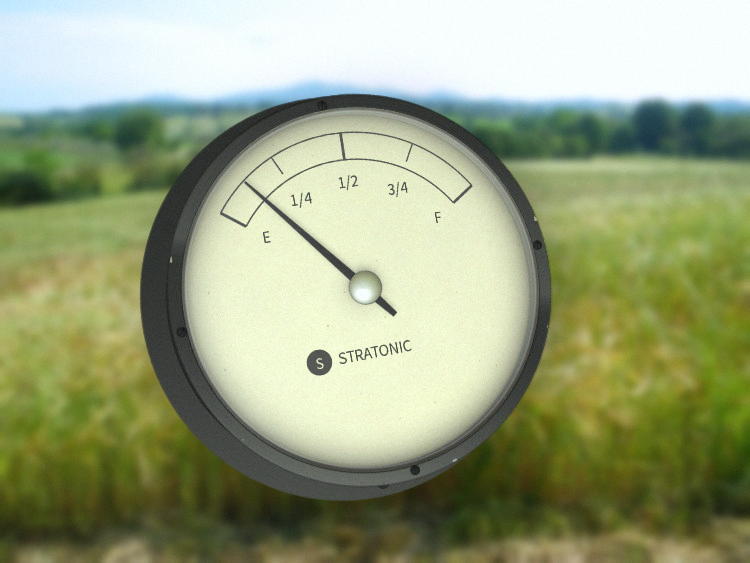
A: 0.125
